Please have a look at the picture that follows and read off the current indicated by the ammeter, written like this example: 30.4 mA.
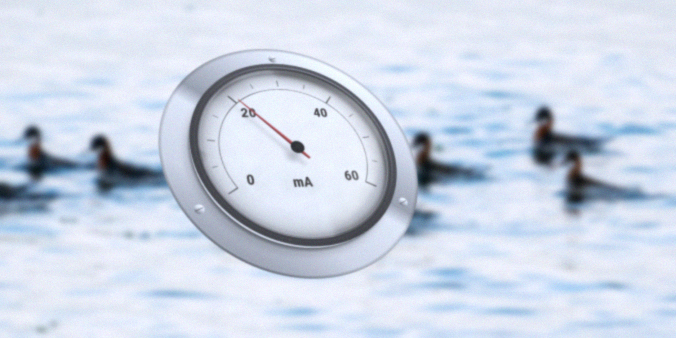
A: 20 mA
